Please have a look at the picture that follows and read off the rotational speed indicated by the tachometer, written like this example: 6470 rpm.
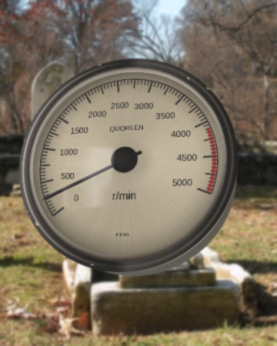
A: 250 rpm
